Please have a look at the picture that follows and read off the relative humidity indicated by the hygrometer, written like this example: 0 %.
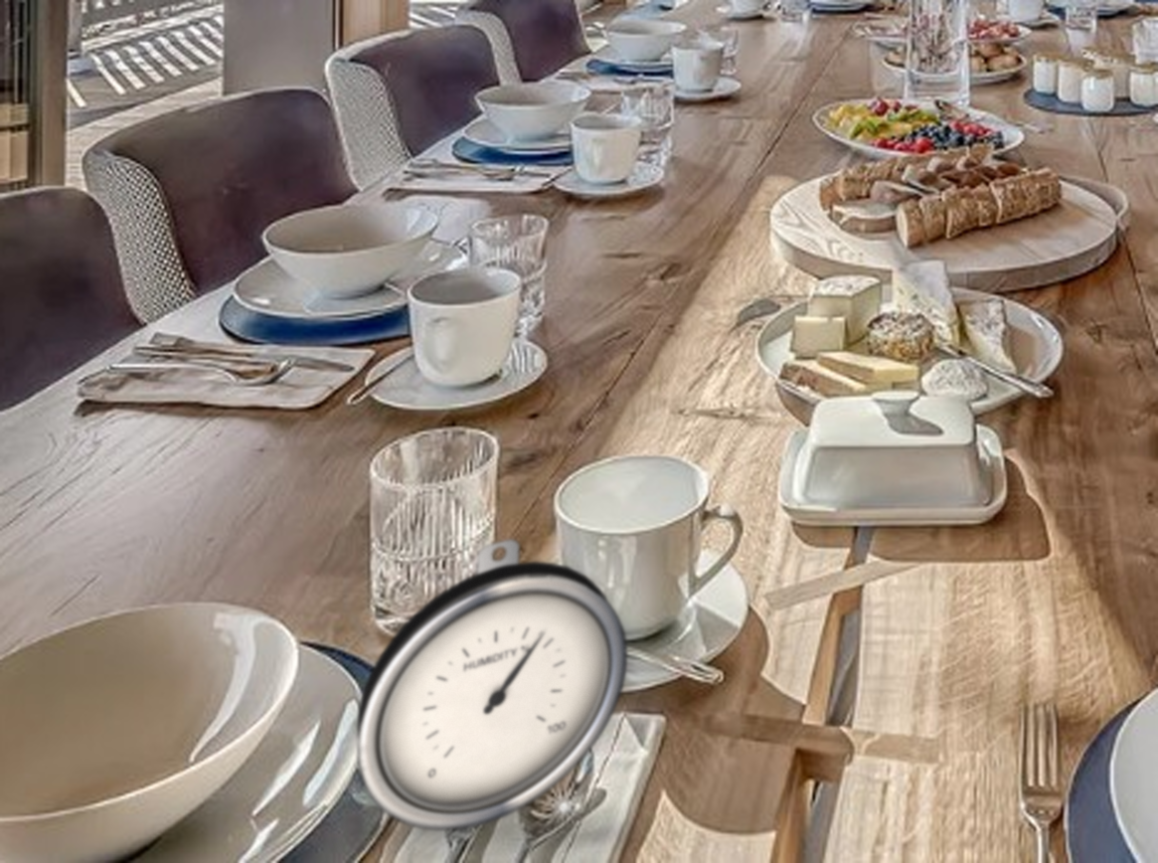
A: 65 %
